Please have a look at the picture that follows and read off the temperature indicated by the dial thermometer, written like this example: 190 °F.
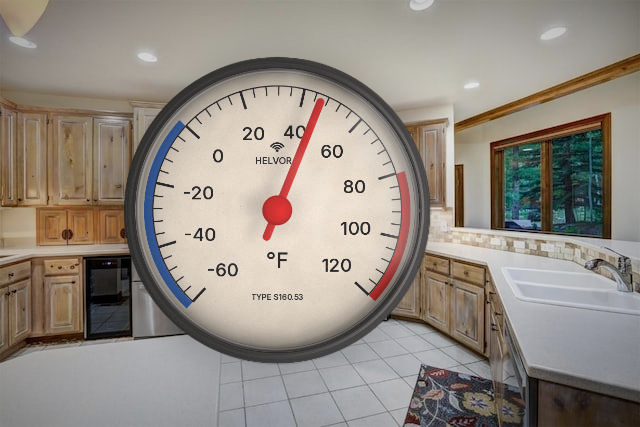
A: 46 °F
